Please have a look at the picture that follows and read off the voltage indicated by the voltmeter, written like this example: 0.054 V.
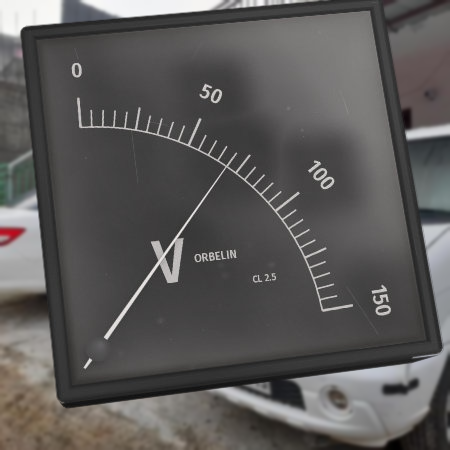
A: 70 V
